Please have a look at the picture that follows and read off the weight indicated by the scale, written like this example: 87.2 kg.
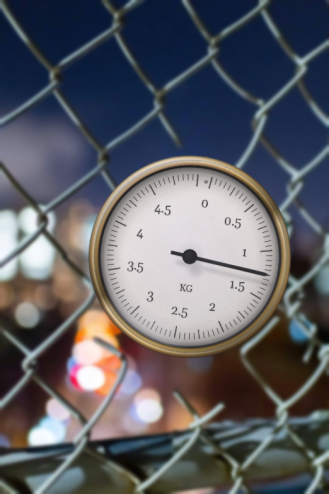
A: 1.25 kg
